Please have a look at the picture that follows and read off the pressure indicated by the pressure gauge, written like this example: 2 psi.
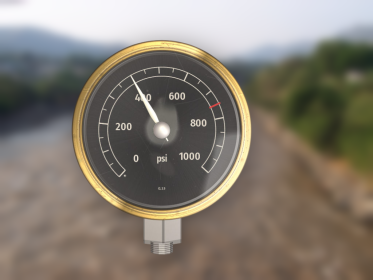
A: 400 psi
